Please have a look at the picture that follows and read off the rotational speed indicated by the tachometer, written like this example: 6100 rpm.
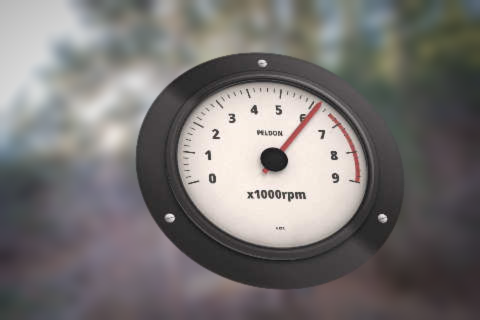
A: 6200 rpm
